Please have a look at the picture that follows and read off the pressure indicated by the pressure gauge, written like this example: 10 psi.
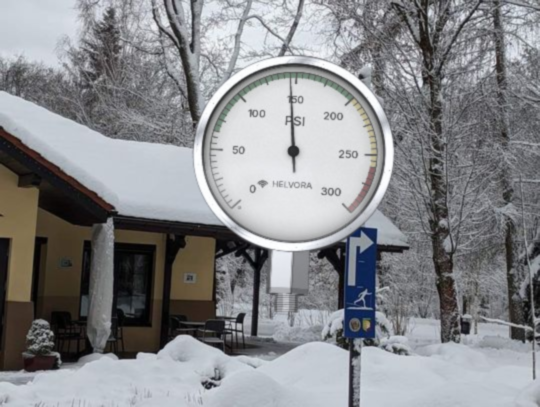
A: 145 psi
